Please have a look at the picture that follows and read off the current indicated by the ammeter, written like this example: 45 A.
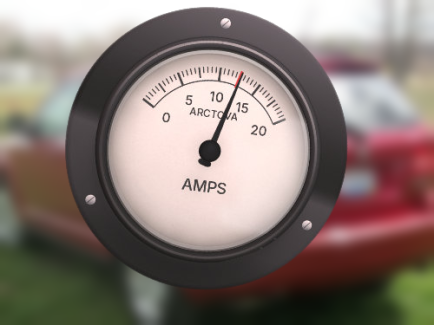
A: 12.5 A
